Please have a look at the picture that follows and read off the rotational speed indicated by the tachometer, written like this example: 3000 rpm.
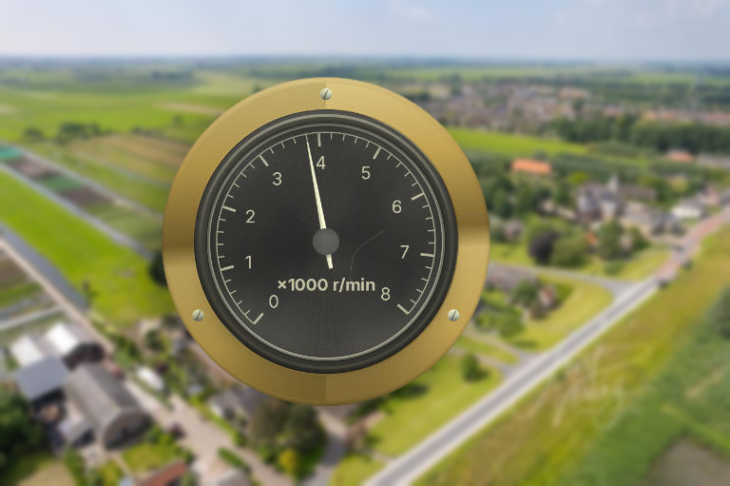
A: 3800 rpm
